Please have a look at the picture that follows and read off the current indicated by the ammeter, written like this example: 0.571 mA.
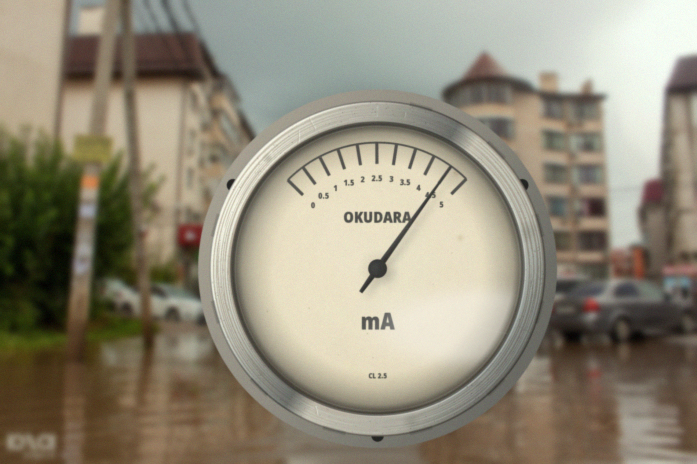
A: 4.5 mA
